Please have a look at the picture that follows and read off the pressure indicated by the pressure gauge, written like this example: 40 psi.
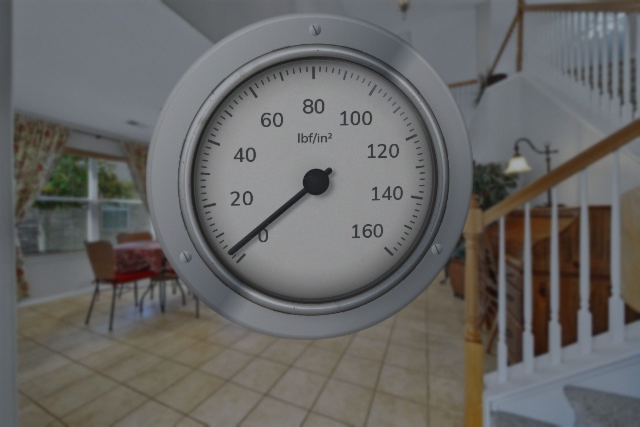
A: 4 psi
